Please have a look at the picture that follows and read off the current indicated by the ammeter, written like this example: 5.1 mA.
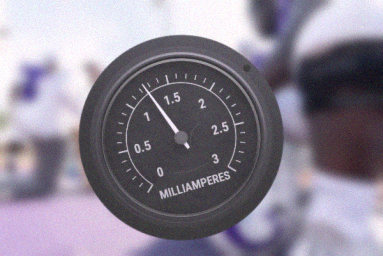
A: 1.25 mA
